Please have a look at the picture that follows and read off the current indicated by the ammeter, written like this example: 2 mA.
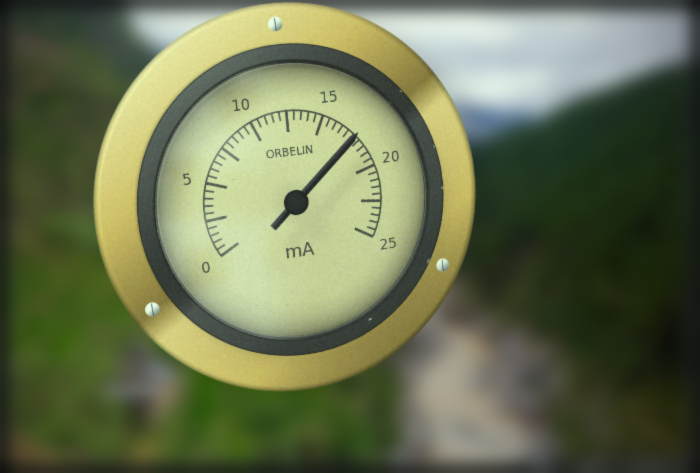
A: 17.5 mA
